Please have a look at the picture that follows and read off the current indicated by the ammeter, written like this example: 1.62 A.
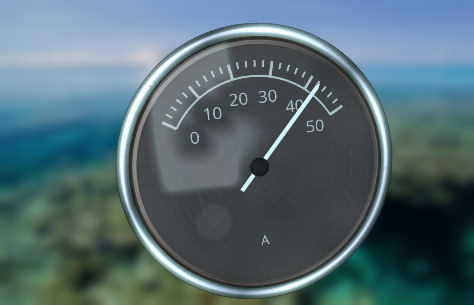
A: 42 A
